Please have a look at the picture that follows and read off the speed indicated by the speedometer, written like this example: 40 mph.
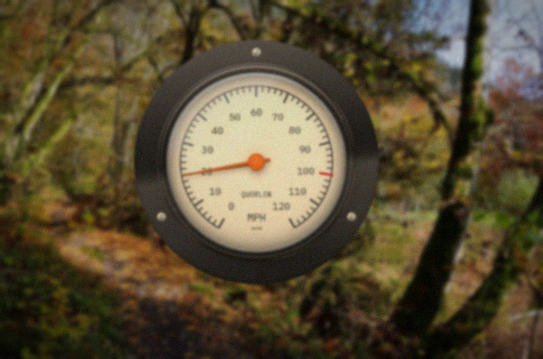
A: 20 mph
